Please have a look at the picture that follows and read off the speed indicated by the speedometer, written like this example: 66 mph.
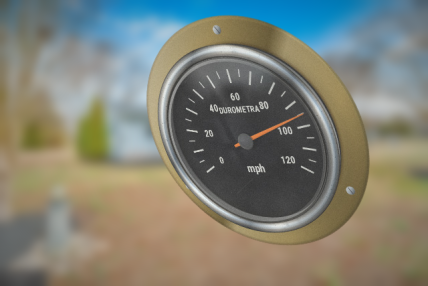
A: 95 mph
